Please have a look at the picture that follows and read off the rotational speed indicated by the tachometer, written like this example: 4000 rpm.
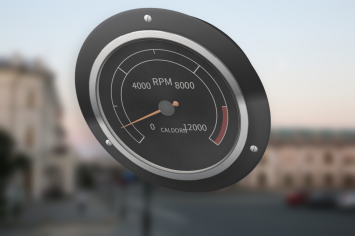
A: 1000 rpm
